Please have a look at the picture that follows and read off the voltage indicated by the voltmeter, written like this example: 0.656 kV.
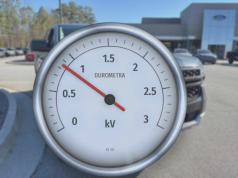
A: 0.85 kV
